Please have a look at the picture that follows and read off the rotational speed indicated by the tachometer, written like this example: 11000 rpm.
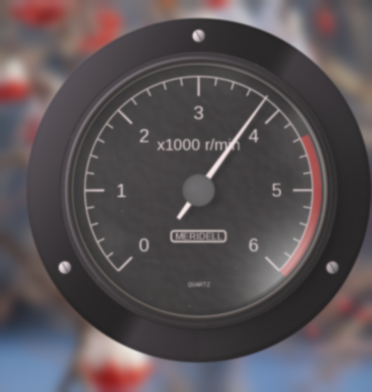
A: 3800 rpm
